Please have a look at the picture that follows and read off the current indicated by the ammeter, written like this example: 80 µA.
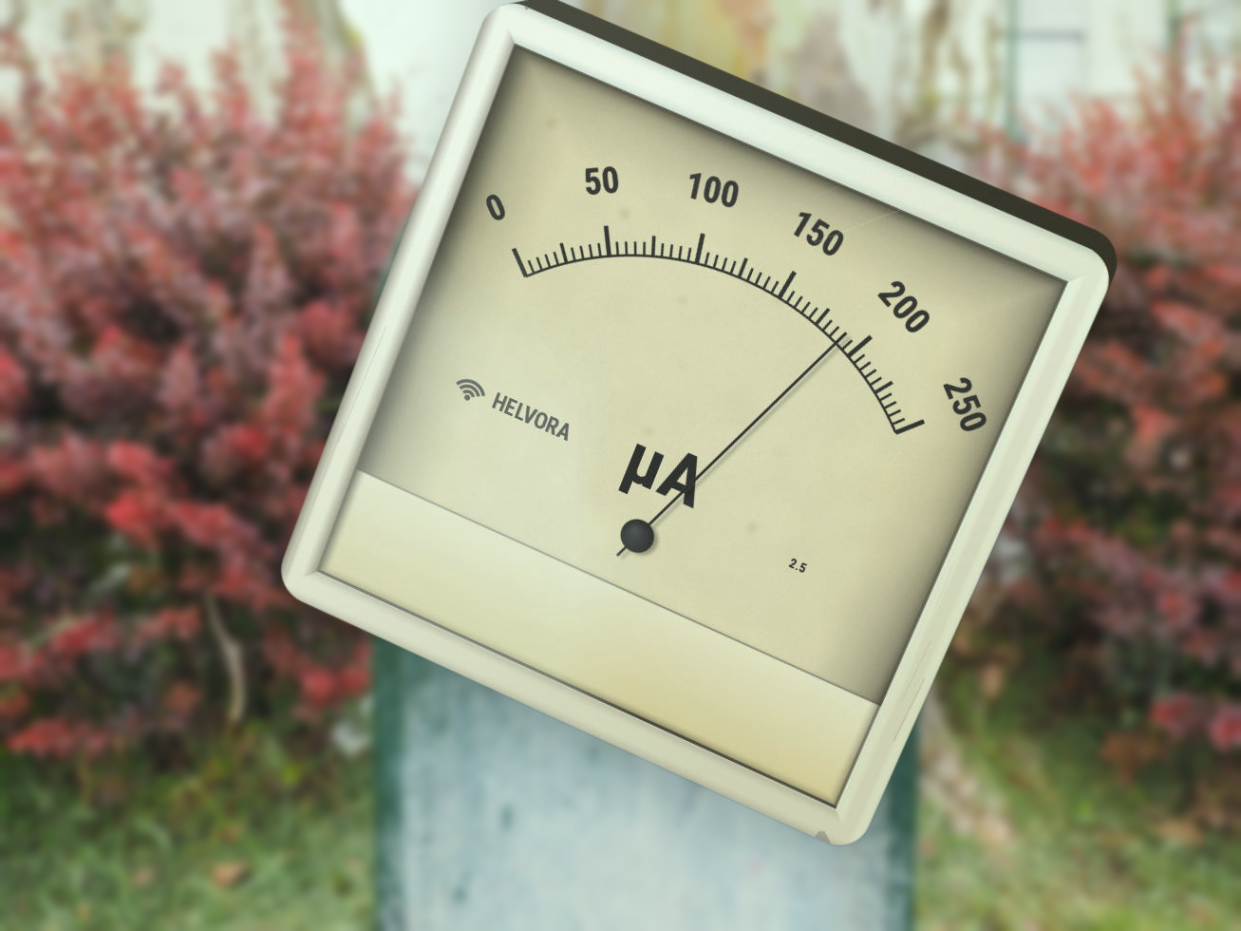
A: 190 µA
